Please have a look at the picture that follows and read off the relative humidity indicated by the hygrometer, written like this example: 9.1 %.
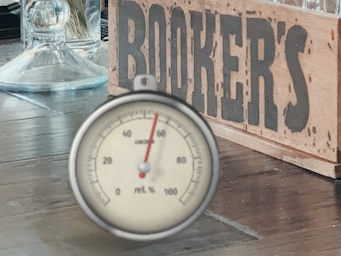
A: 55 %
